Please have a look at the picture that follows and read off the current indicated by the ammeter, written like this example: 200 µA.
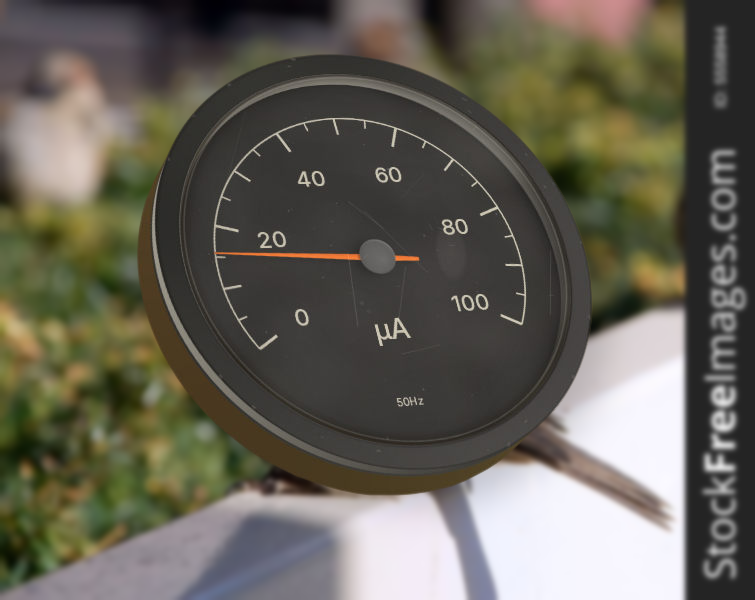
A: 15 µA
